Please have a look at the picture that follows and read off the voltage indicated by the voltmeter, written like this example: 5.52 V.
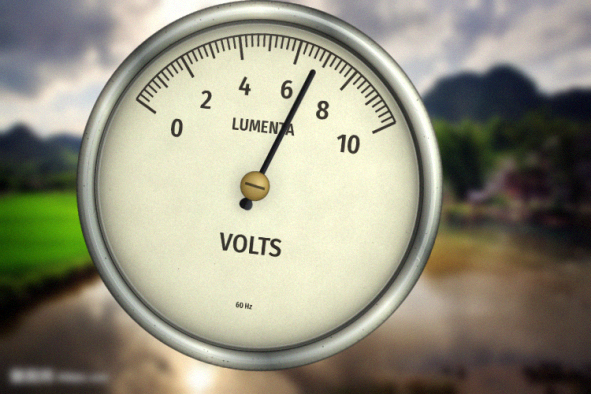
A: 6.8 V
